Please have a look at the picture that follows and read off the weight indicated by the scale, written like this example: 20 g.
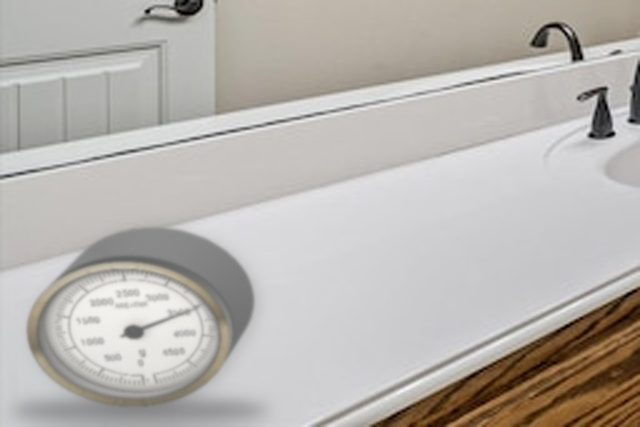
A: 3500 g
